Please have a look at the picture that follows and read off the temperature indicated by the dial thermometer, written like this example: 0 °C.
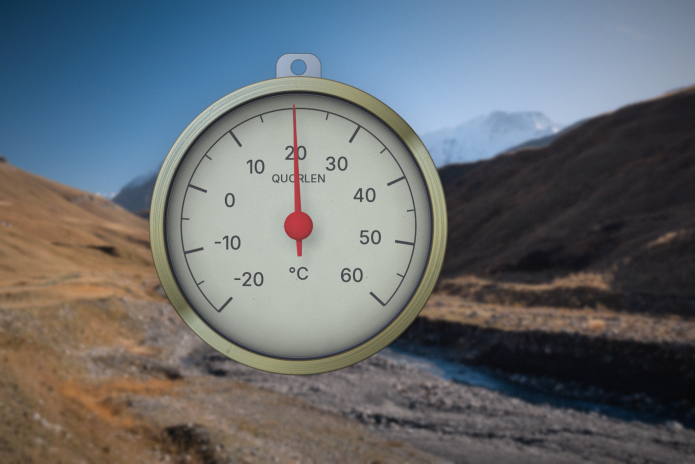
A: 20 °C
